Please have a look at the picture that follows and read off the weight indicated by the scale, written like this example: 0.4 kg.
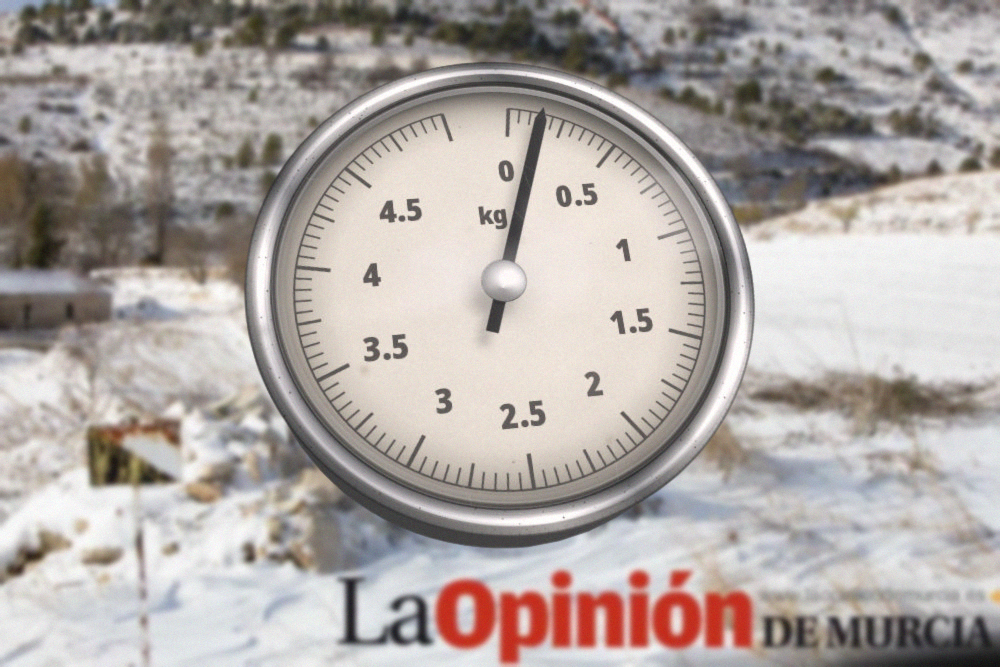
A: 0.15 kg
